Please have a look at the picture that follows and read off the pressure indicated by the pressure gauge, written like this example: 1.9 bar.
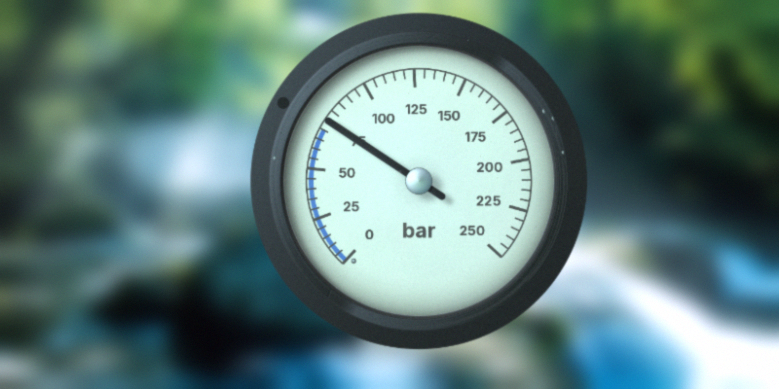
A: 75 bar
